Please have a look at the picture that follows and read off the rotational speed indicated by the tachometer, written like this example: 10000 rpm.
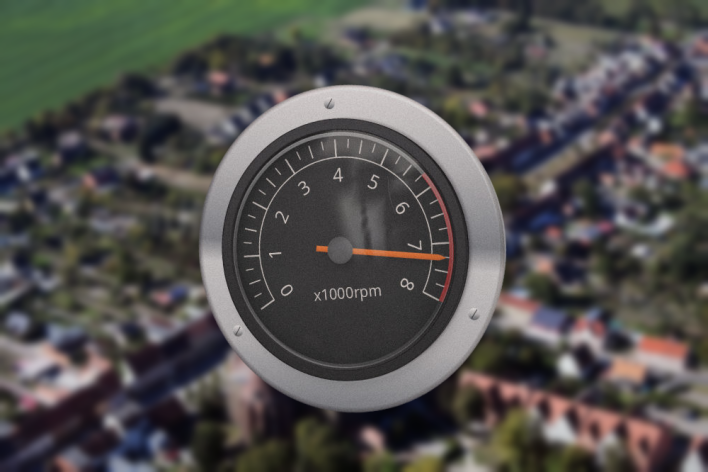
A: 7250 rpm
